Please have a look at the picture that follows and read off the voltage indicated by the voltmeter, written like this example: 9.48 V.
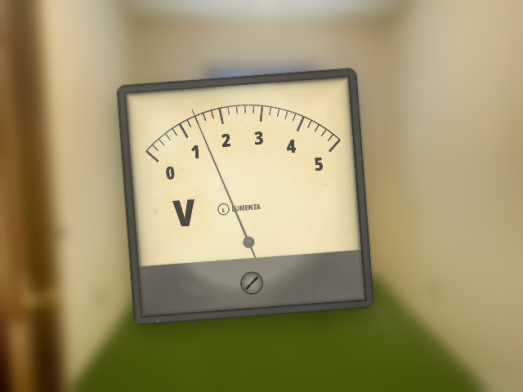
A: 1.4 V
